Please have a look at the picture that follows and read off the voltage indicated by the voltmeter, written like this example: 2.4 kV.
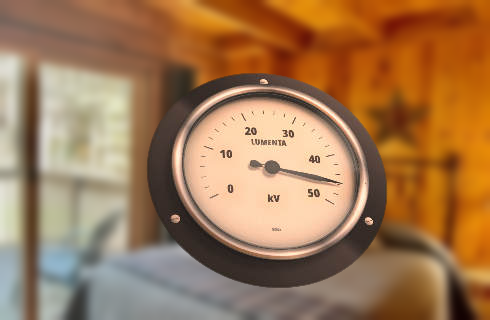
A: 46 kV
